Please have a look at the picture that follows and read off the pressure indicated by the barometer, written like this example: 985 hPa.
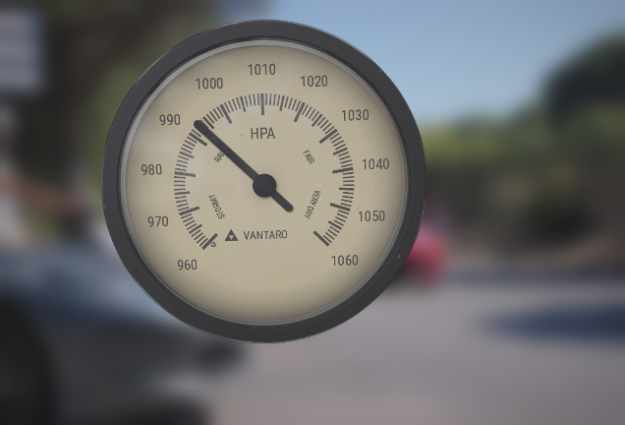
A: 993 hPa
